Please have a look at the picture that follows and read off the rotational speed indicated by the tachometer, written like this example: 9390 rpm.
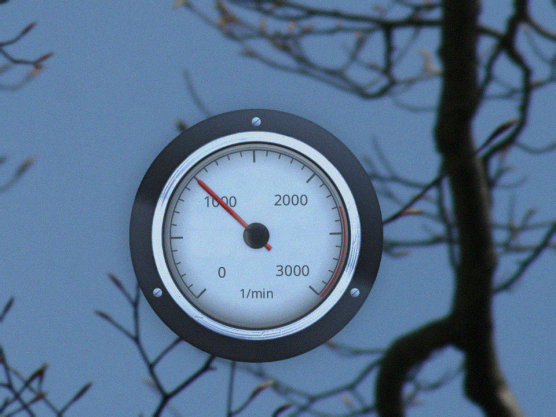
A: 1000 rpm
